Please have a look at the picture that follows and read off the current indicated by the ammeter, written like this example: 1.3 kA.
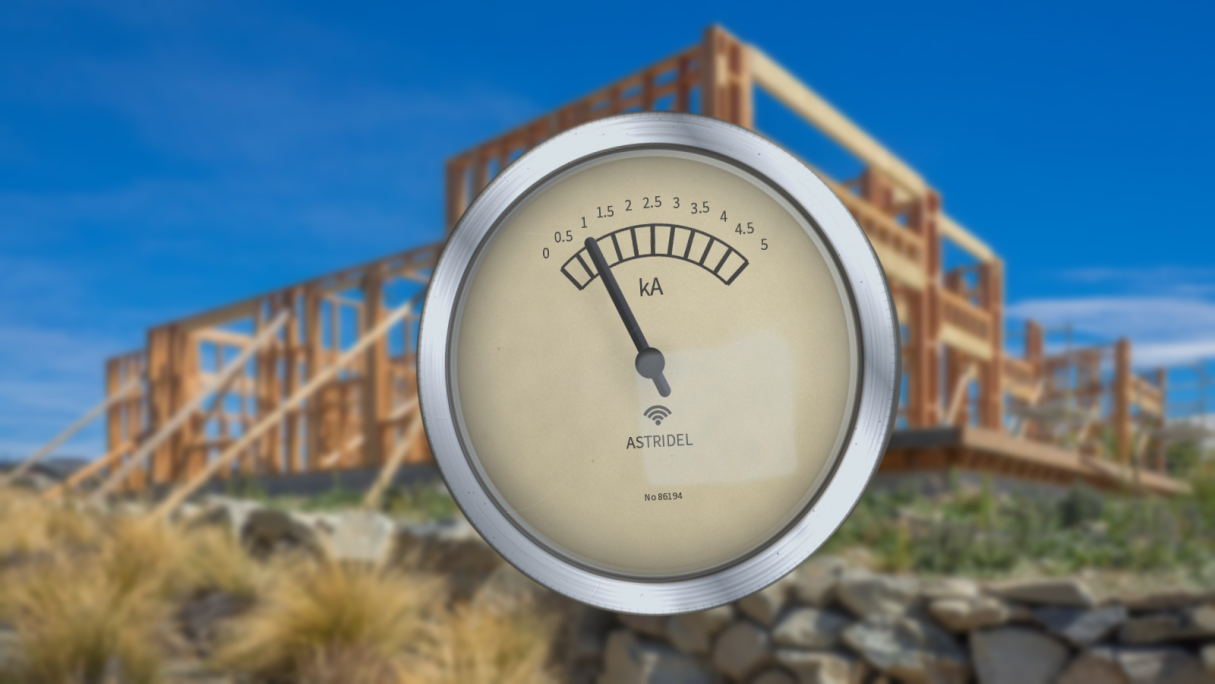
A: 1 kA
